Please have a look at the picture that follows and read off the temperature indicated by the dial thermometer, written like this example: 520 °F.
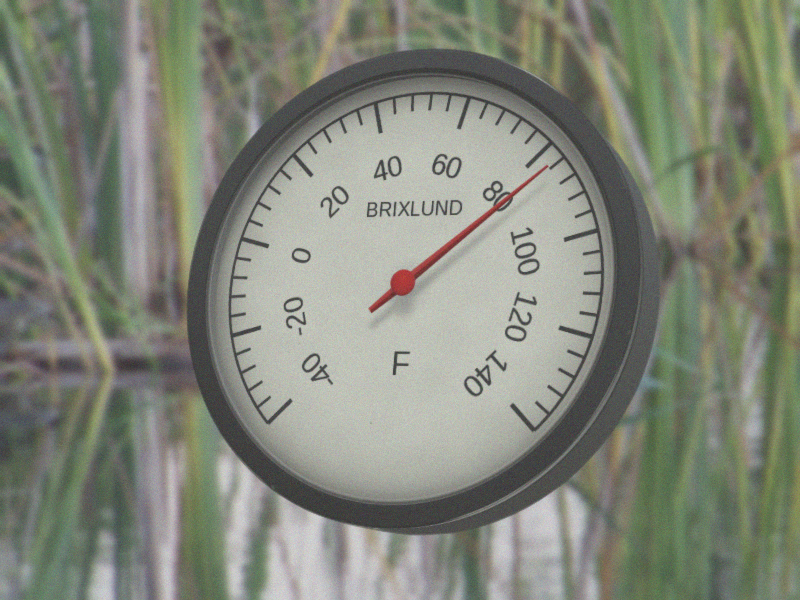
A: 84 °F
